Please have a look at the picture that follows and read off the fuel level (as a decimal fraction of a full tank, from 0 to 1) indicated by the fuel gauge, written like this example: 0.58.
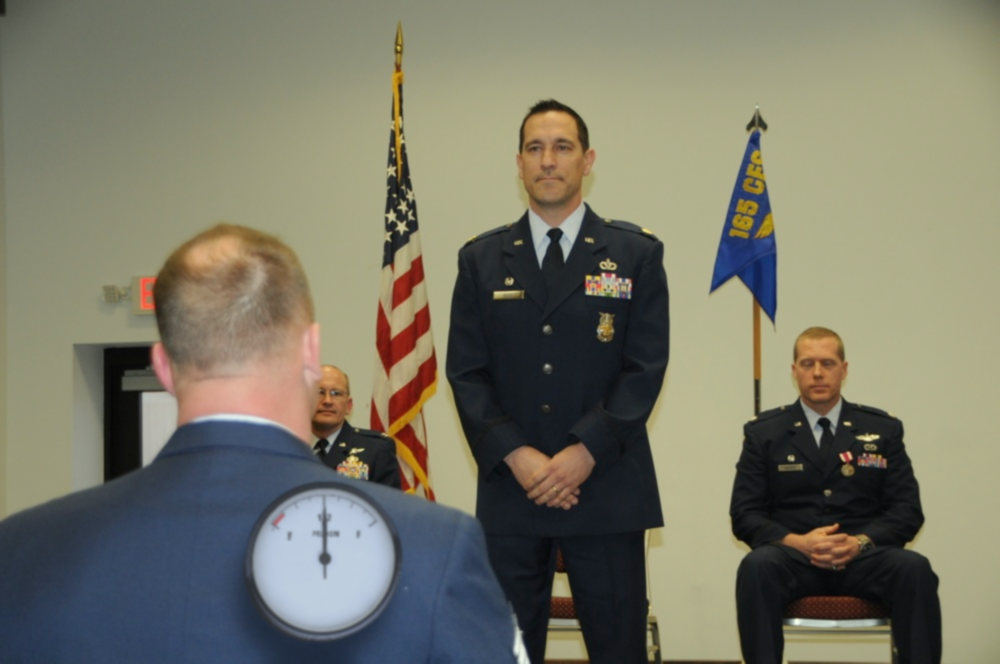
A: 0.5
